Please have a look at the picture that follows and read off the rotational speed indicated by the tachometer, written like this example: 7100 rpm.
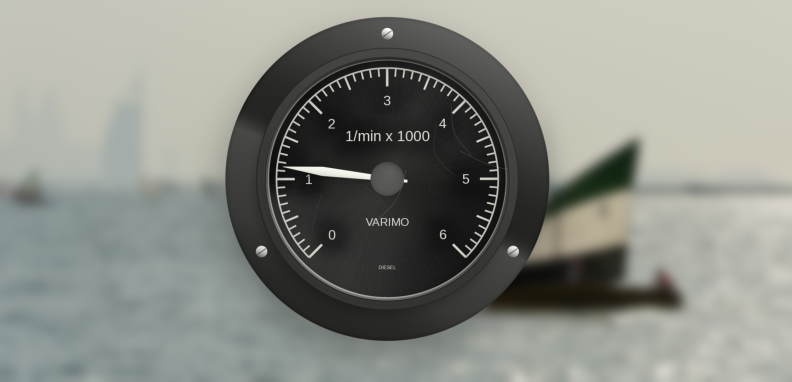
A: 1150 rpm
